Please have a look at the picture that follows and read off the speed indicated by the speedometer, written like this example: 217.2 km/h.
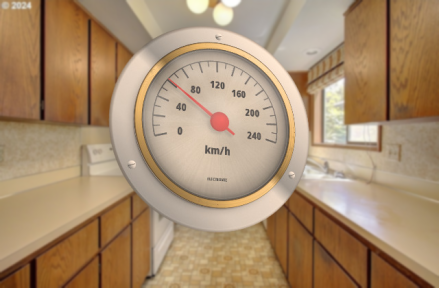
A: 60 km/h
